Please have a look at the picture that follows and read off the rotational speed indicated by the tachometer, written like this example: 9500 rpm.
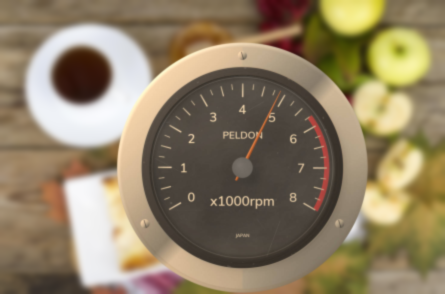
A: 4875 rpm
